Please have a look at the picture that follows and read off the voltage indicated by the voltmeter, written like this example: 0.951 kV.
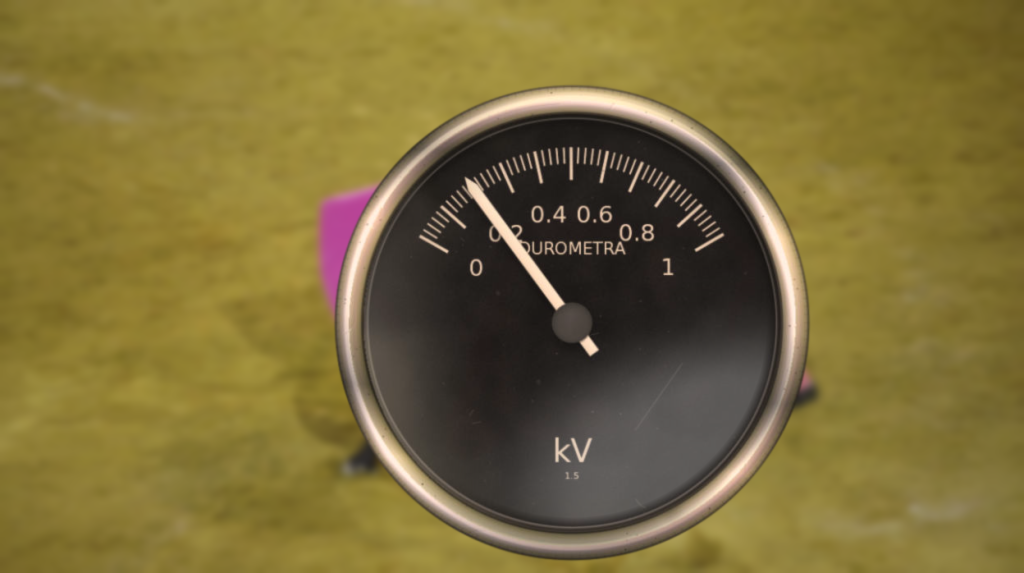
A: 0.2 kV
